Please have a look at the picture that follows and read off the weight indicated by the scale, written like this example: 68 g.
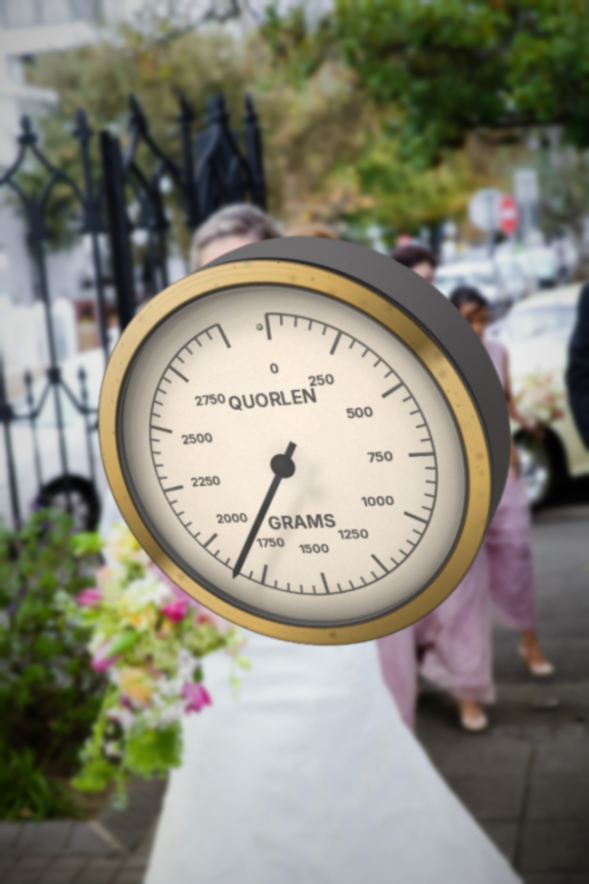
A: 1850 g
